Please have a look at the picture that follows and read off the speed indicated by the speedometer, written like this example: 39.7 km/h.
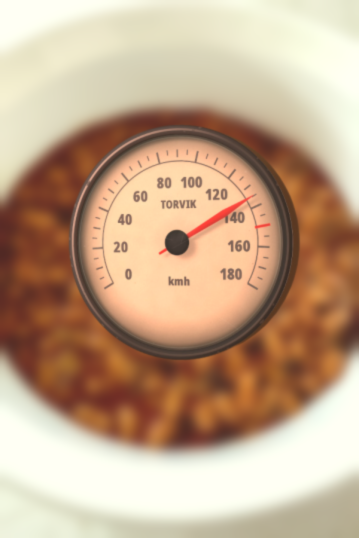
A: 135 km/h
